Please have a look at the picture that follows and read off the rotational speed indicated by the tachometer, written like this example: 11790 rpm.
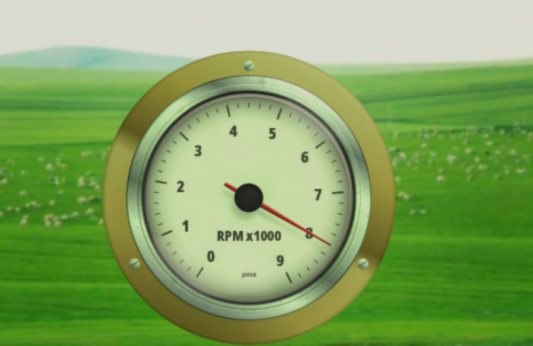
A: 8000 rpm
